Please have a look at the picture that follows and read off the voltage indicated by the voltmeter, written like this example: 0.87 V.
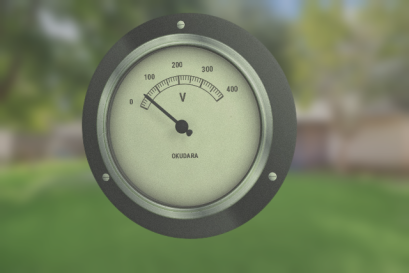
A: 50 V
